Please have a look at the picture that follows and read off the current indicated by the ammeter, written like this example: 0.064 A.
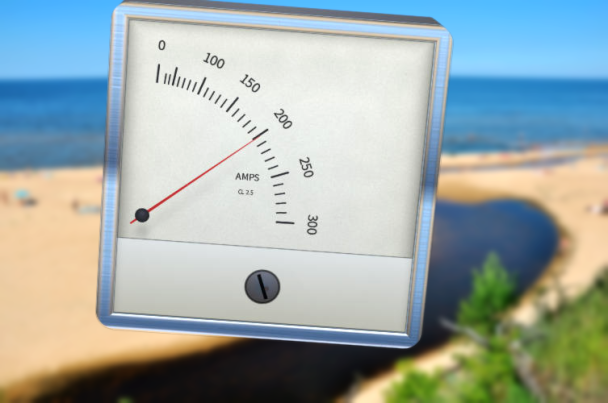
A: 200 A
